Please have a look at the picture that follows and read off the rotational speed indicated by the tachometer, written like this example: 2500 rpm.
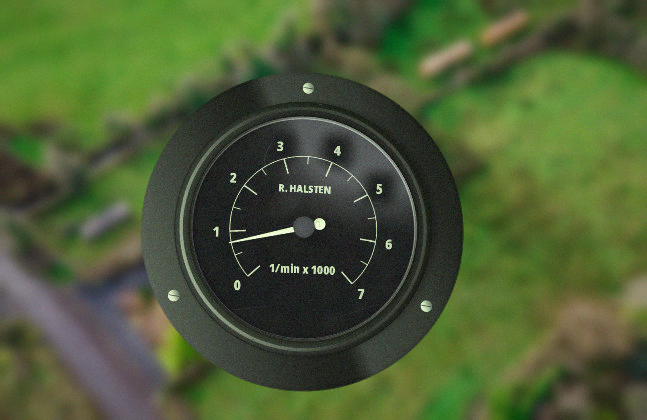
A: 750 rpm
